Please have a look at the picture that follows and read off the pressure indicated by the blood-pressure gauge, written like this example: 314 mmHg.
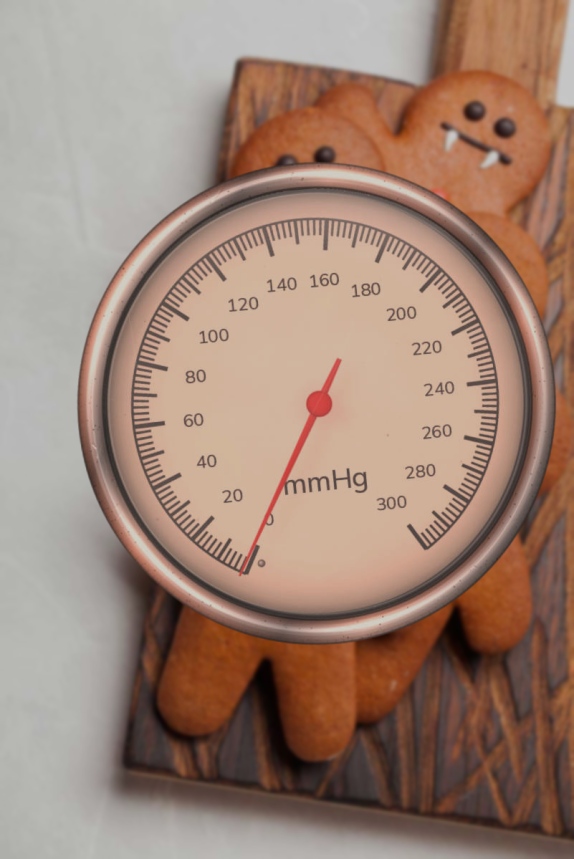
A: 2 mmHg
